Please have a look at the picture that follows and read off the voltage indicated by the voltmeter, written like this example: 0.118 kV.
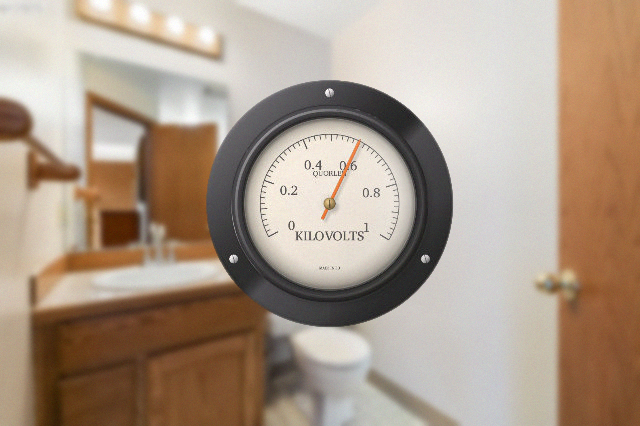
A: 0.6 kV
